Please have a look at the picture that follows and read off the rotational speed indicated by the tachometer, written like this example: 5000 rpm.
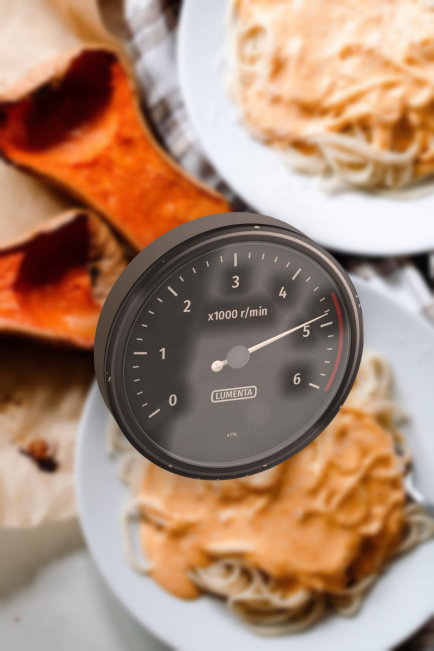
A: 4800 rpm
